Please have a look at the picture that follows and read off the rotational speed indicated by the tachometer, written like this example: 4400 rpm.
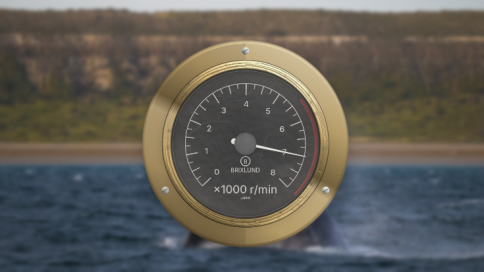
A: 7000 rpm
